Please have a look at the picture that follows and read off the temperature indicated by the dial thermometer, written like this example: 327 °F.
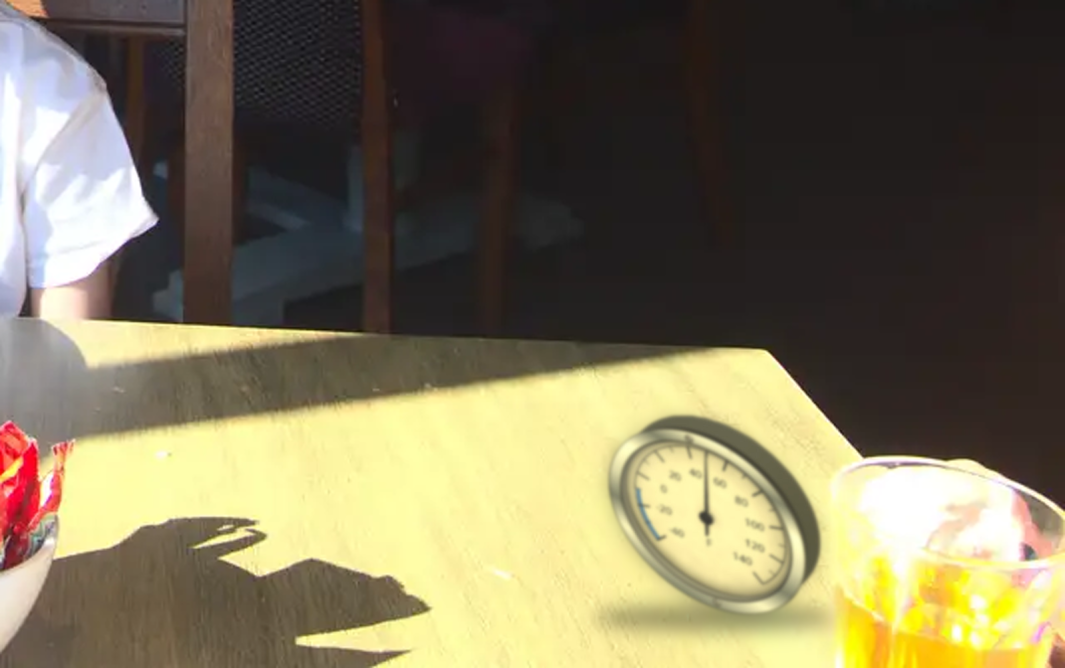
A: 50 °F
